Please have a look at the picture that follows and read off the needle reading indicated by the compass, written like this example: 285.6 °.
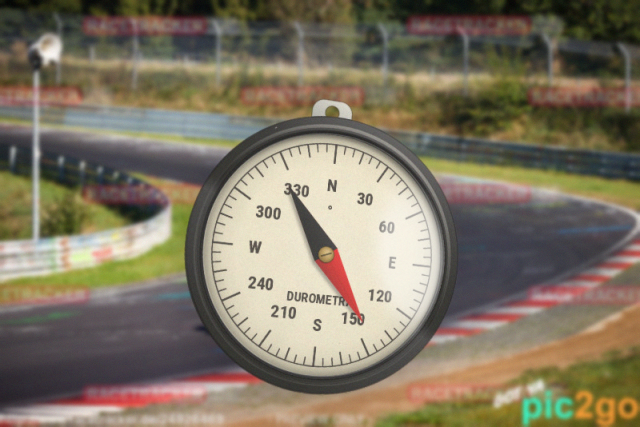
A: 145 °
